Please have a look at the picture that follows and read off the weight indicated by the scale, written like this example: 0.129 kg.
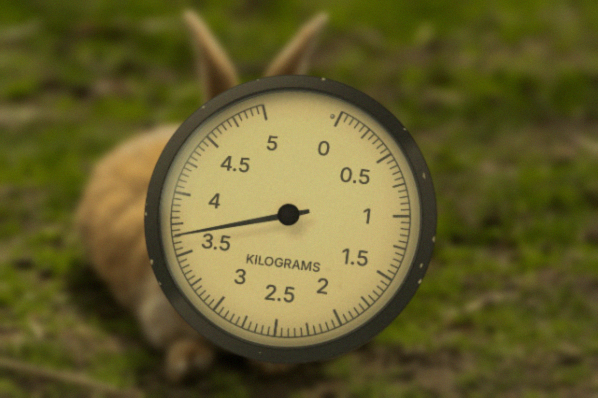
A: 3.65 kg
